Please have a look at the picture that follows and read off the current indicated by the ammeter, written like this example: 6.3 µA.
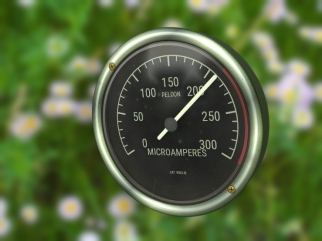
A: 210 µA
